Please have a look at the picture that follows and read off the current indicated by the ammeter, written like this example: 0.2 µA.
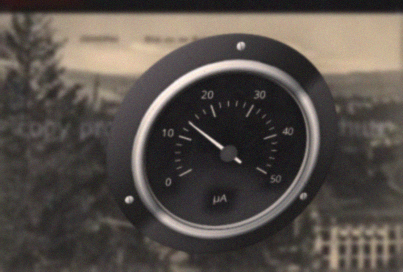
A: 14 µA
